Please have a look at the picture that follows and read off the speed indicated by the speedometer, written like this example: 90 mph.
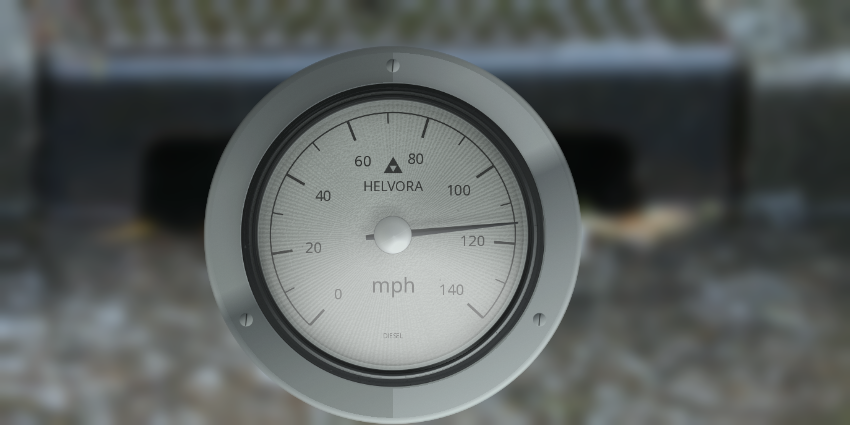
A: 115 mph
